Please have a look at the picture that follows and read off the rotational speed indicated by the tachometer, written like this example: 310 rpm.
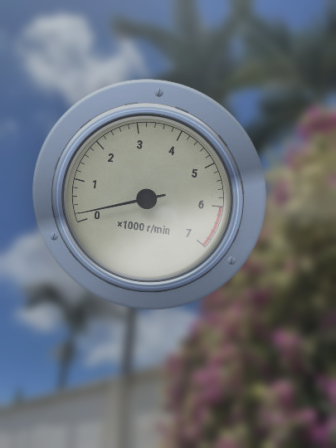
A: 200 rpm
